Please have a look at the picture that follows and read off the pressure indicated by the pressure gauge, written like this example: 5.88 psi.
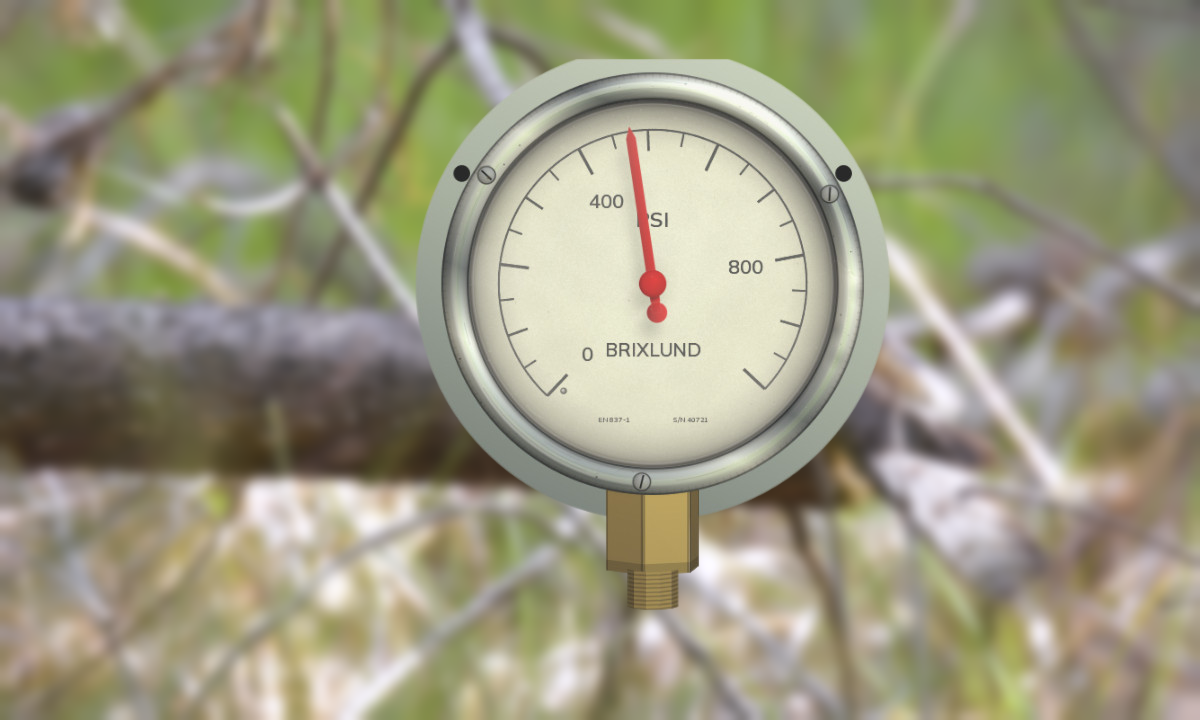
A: 475 psi
